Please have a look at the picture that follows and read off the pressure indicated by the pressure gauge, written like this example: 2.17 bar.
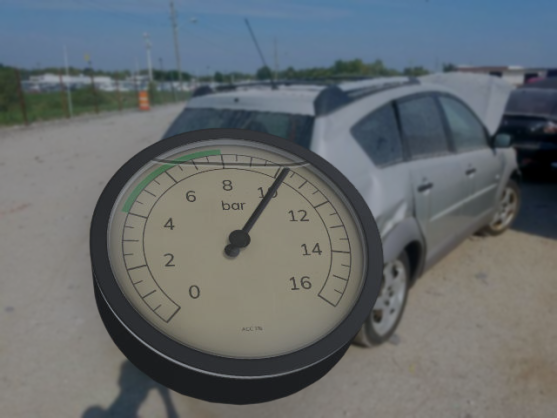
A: 10.25 bar
